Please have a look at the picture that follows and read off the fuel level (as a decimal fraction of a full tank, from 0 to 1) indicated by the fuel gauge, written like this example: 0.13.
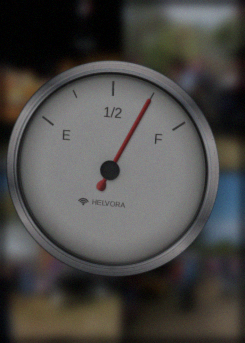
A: 0.75
